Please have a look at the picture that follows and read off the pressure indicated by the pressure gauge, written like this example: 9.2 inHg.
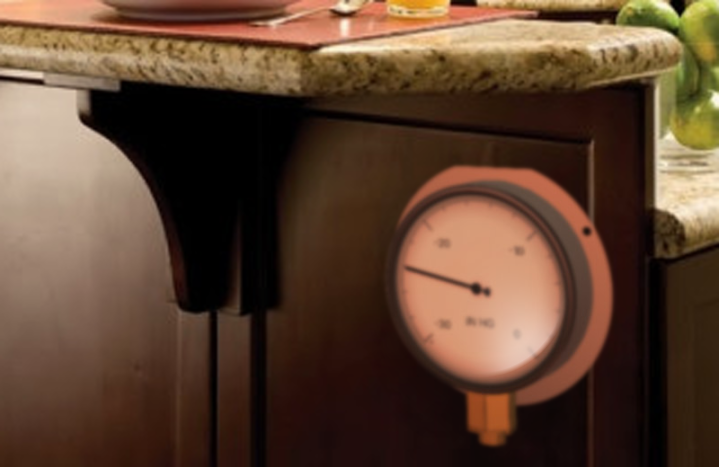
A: -24 inHg
